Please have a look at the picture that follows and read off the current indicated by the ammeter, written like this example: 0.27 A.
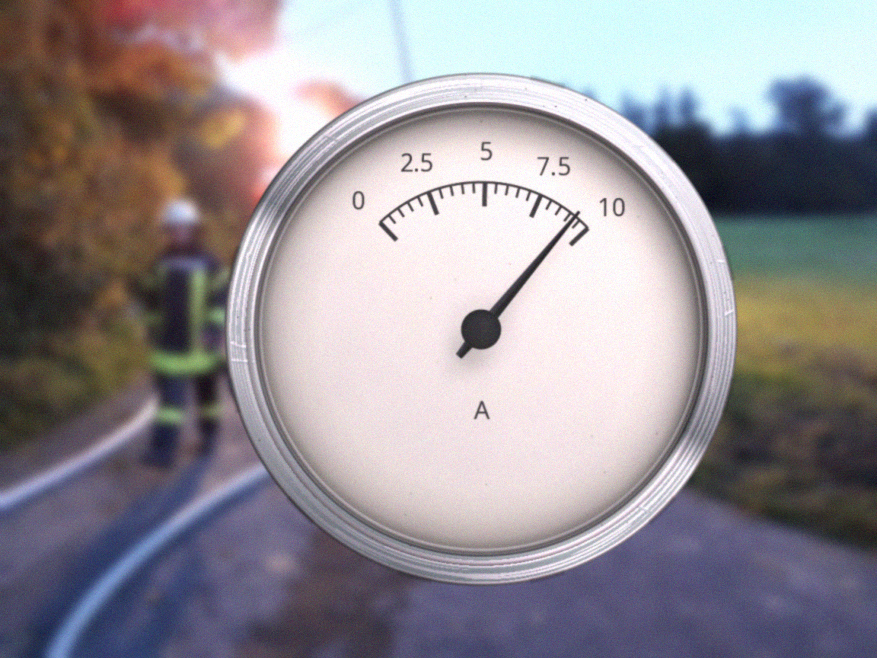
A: 9.25 A
